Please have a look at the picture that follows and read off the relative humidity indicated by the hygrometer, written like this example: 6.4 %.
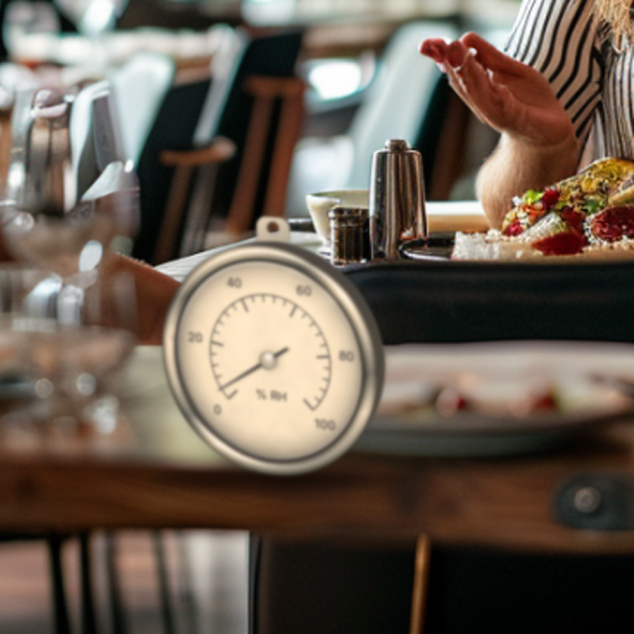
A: 4 %
